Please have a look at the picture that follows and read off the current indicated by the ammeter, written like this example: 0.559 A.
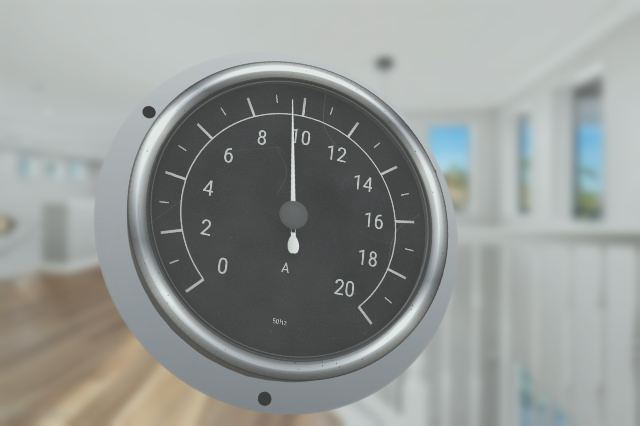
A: 9.5 A
